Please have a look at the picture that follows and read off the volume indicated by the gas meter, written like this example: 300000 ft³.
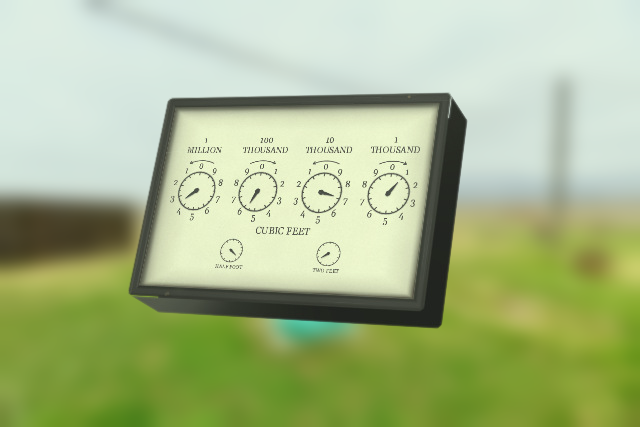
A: 357100 ft³
